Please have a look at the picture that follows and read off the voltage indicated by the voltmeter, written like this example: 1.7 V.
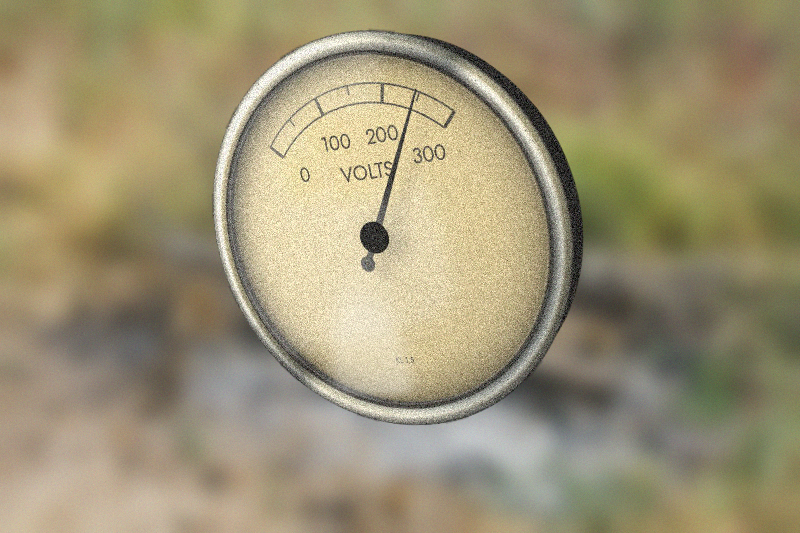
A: 250 V
